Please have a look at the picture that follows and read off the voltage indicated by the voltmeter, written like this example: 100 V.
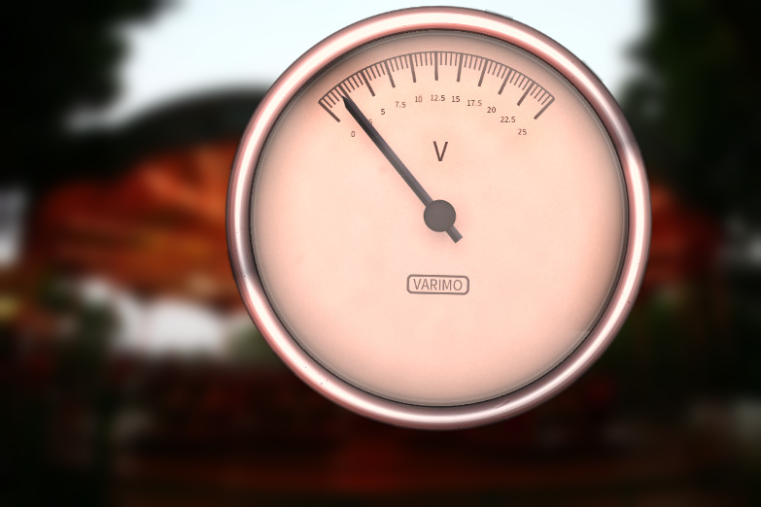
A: 2 V
